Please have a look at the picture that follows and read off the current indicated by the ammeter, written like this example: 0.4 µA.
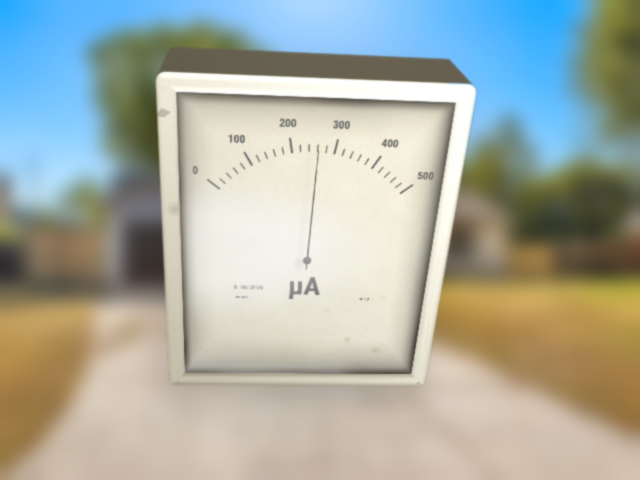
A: 260 µA
